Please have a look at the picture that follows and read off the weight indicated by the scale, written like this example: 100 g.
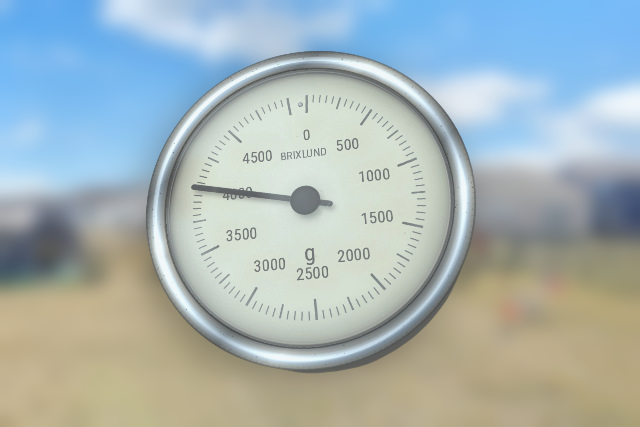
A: 4000 g
